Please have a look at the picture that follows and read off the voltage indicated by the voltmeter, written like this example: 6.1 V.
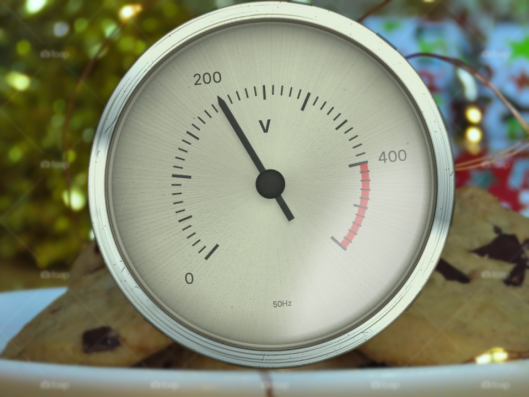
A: 200 V
